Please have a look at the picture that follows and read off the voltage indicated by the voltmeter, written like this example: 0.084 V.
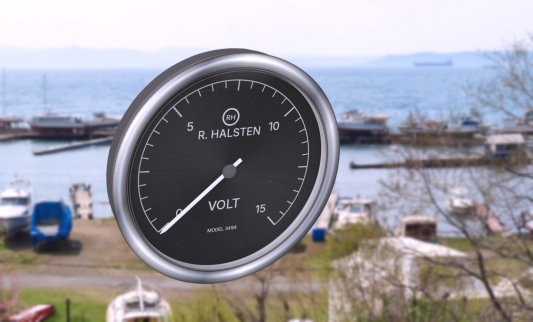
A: 0 V
